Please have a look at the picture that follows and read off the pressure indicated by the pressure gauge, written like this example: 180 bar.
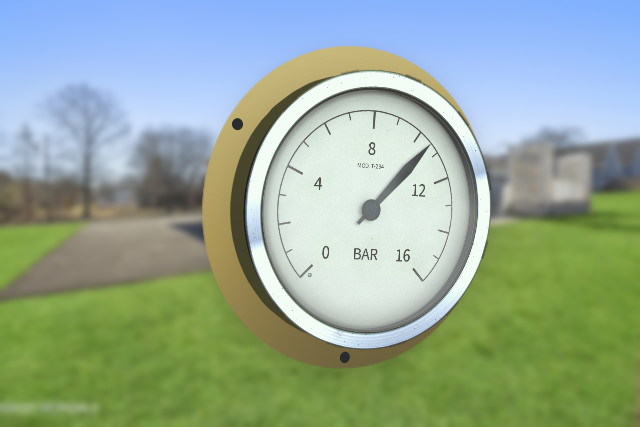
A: 10.5 bar
